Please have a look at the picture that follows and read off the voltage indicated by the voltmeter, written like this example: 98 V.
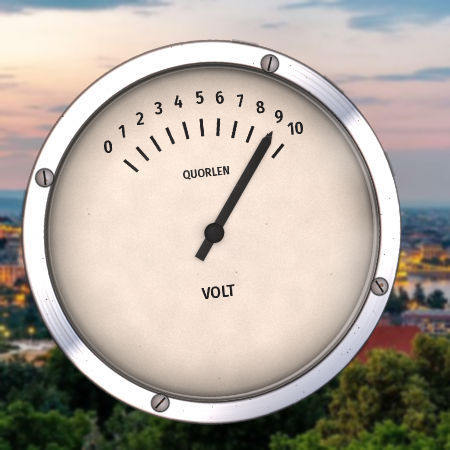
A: 9 V
